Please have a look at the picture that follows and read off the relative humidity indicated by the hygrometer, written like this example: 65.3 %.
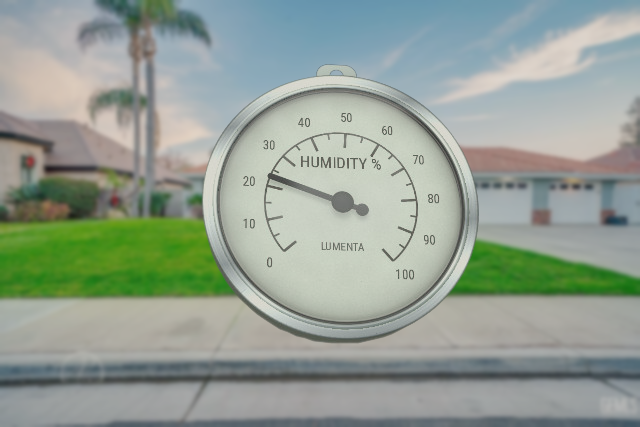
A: 22.5 %
